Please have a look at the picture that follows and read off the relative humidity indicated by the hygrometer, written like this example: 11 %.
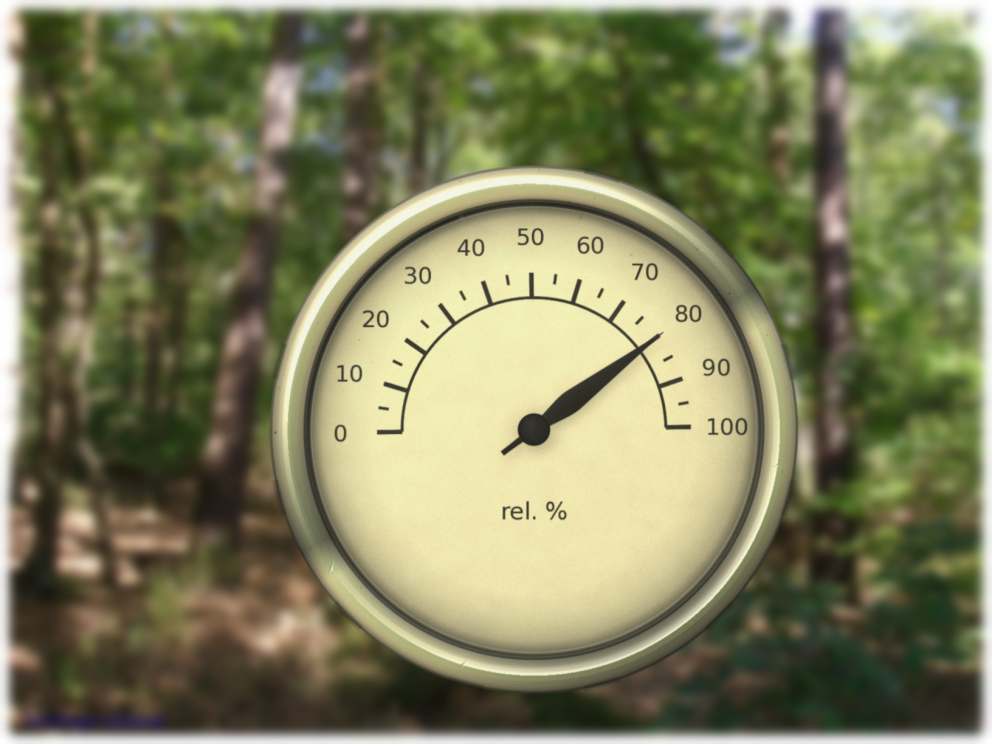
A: 80 %
